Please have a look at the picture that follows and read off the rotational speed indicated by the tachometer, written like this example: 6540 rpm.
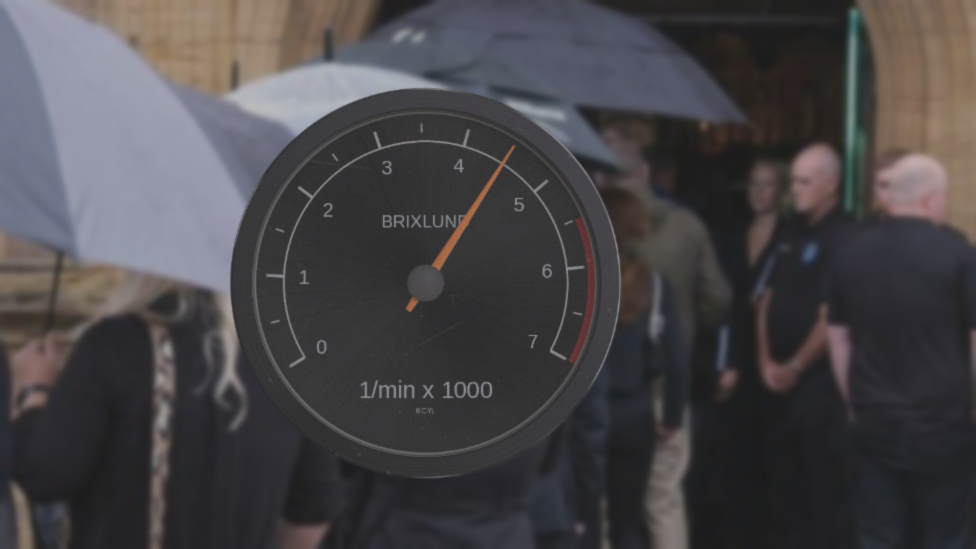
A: 4500 rpm
